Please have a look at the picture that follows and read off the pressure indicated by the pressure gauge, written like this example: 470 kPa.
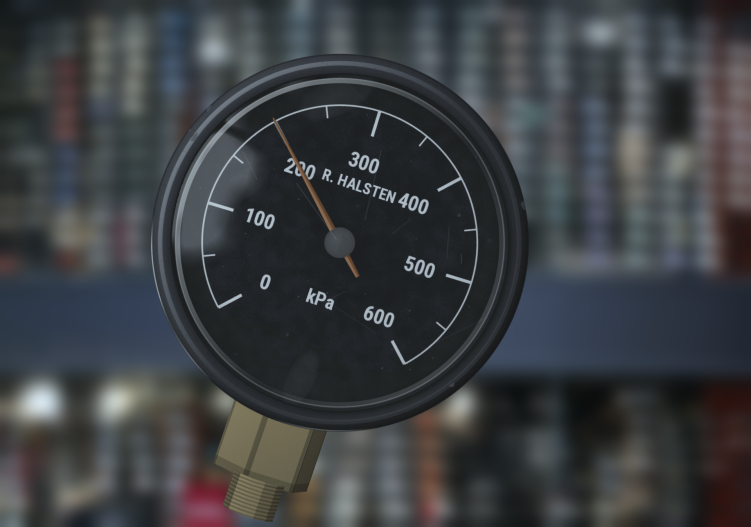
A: 200 kPa
